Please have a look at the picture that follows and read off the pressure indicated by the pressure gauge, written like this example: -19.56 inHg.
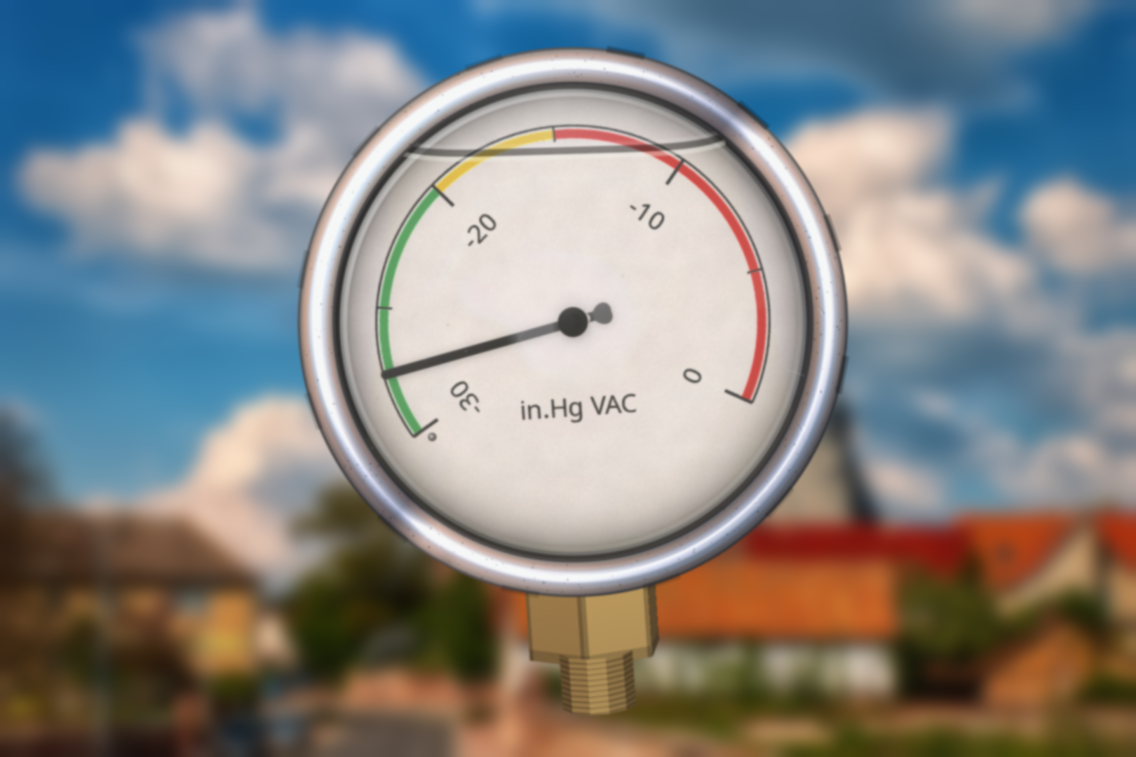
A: -27.5 inHg
